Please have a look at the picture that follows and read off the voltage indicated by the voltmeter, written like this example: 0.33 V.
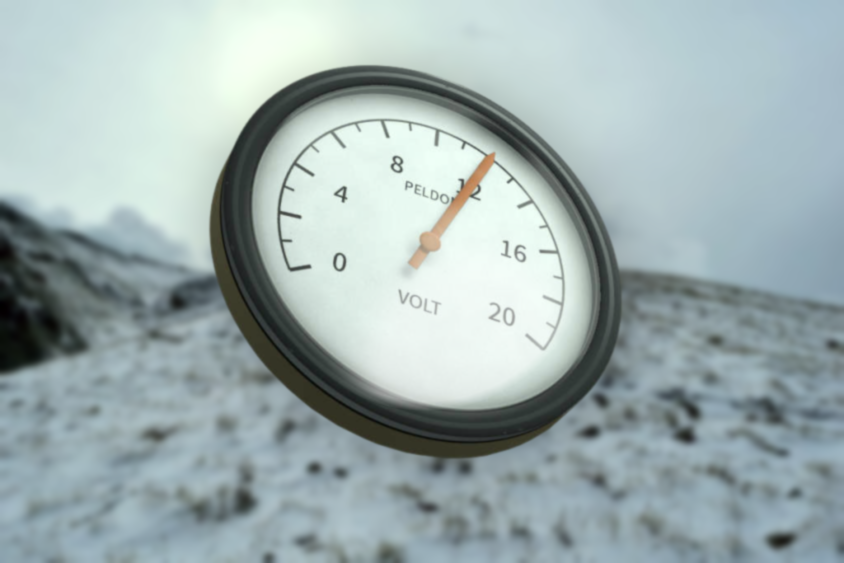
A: 12 V
